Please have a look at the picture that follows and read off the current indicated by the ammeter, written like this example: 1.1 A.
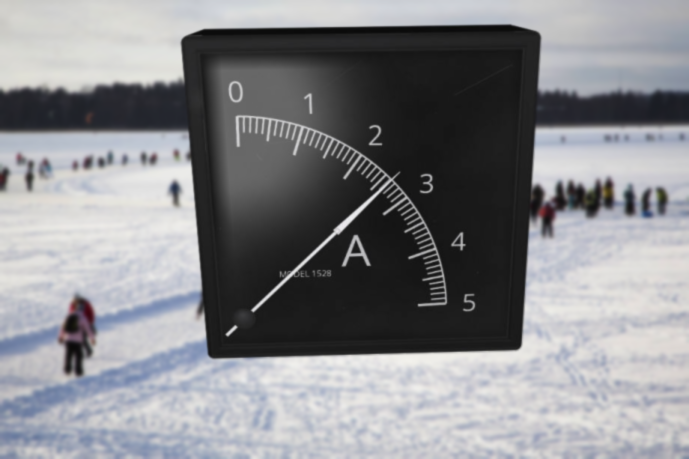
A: 2.6 A
